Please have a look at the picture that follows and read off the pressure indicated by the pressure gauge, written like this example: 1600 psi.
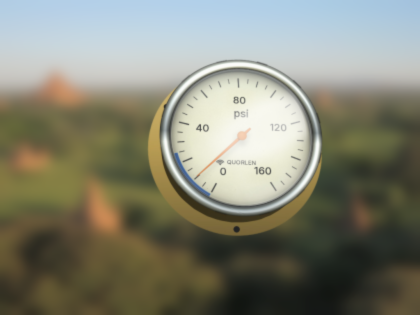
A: 10 psi
